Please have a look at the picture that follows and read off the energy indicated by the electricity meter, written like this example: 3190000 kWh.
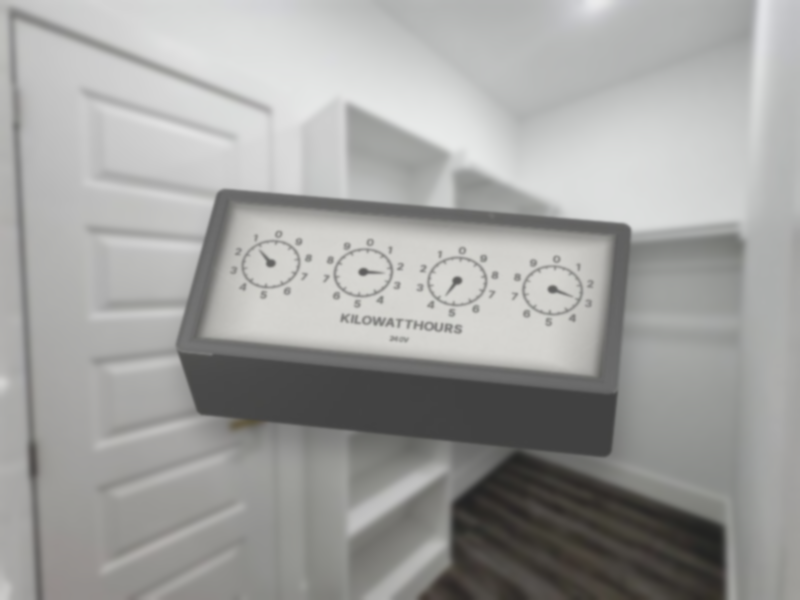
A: 1243 kWh
